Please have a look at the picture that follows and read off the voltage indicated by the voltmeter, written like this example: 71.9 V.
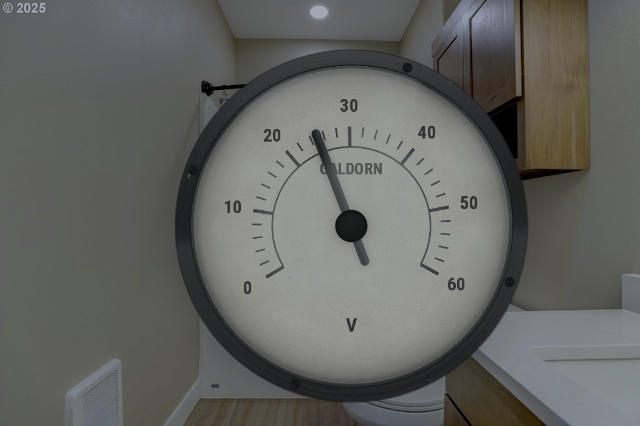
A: 25 V
